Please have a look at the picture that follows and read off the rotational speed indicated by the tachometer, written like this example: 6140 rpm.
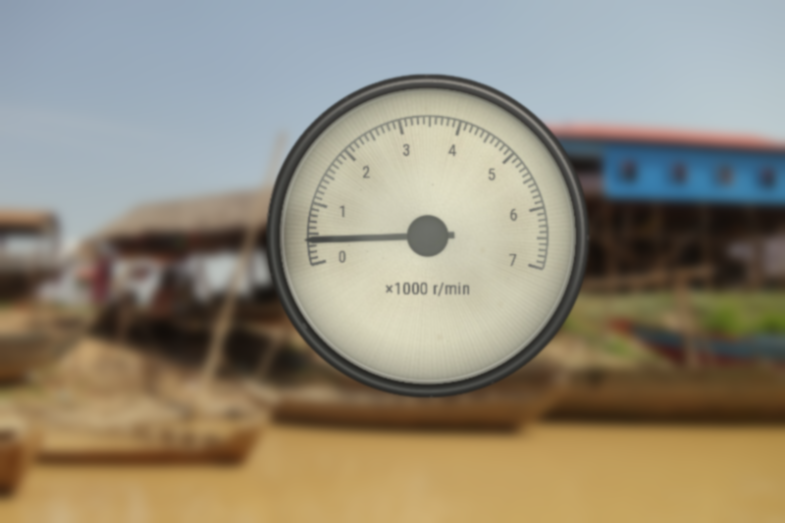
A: 400 rpm
